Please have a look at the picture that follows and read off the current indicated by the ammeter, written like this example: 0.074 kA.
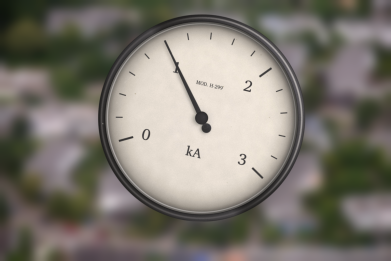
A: 1 kA
